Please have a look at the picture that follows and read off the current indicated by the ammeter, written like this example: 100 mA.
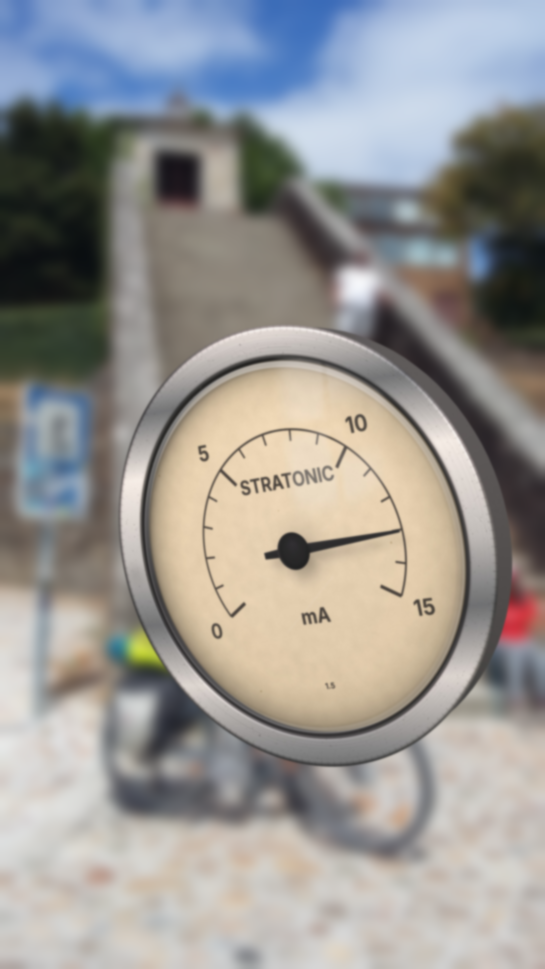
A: 13 mA
